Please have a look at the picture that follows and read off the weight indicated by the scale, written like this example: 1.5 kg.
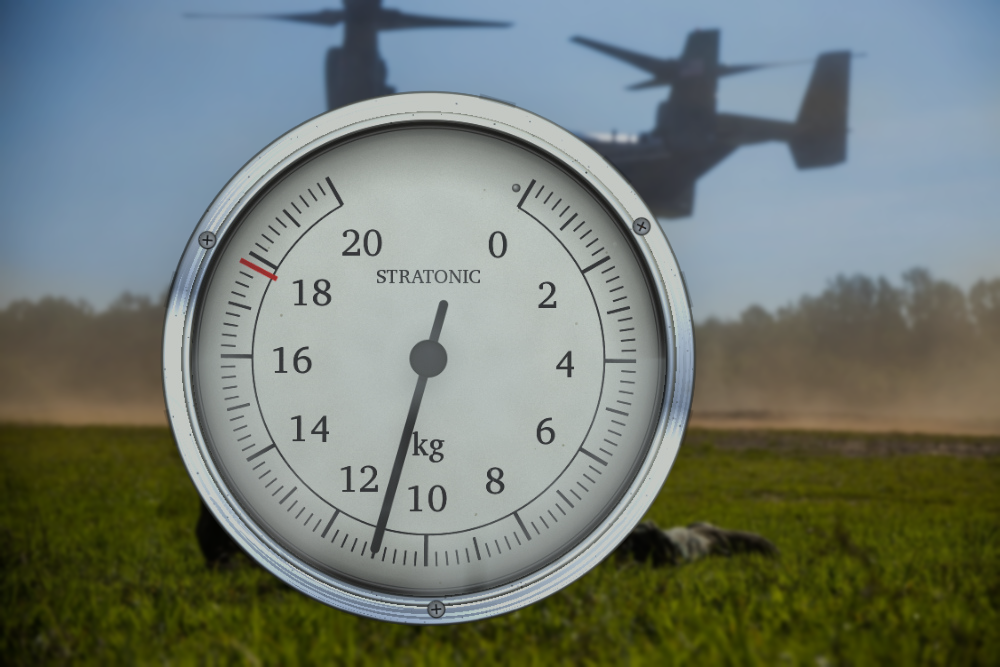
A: 11 kg
